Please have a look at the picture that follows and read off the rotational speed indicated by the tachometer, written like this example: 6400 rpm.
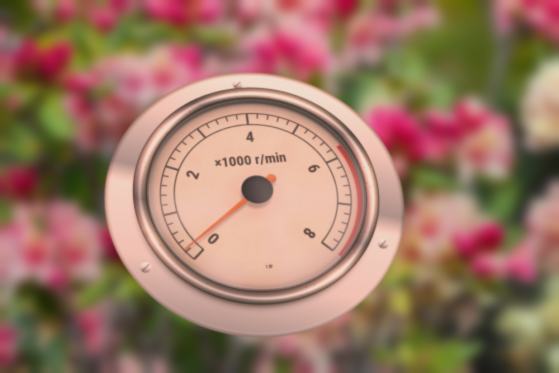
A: 200 rpm
